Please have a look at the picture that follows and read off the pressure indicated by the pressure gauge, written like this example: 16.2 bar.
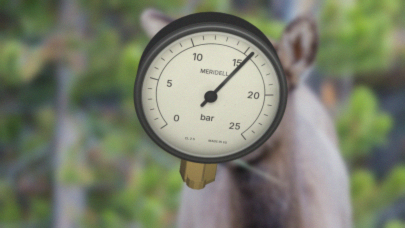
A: 15.5 bar
